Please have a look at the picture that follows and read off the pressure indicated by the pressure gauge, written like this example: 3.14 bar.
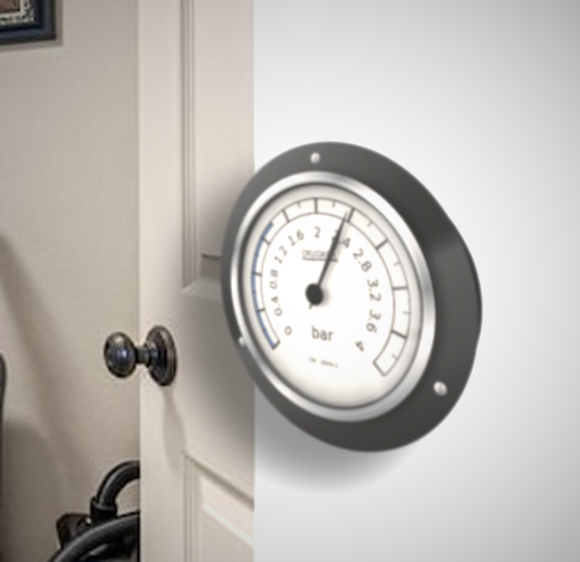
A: 2.4 bar
